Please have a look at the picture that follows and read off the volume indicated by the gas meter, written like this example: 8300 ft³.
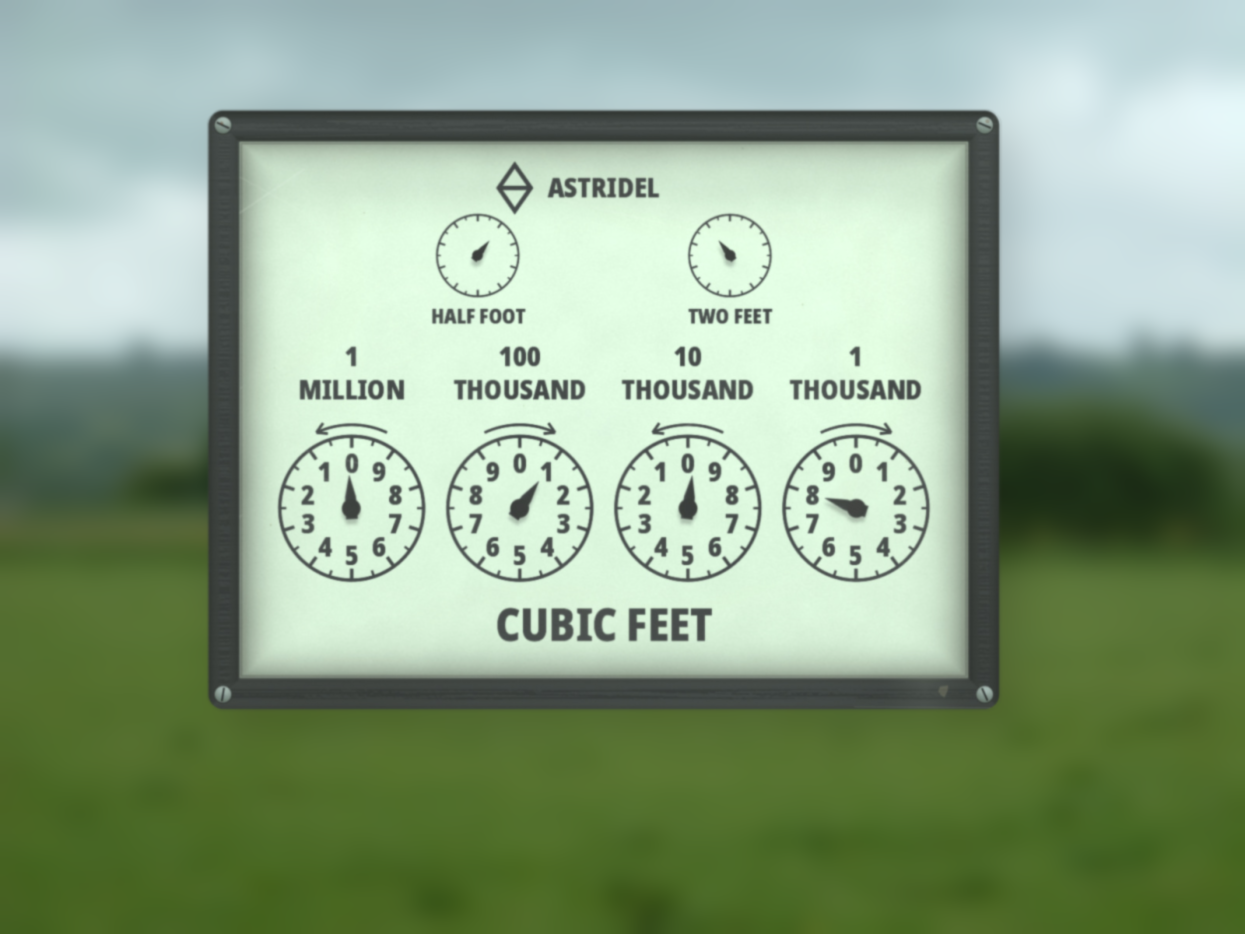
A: 9800 ft³
